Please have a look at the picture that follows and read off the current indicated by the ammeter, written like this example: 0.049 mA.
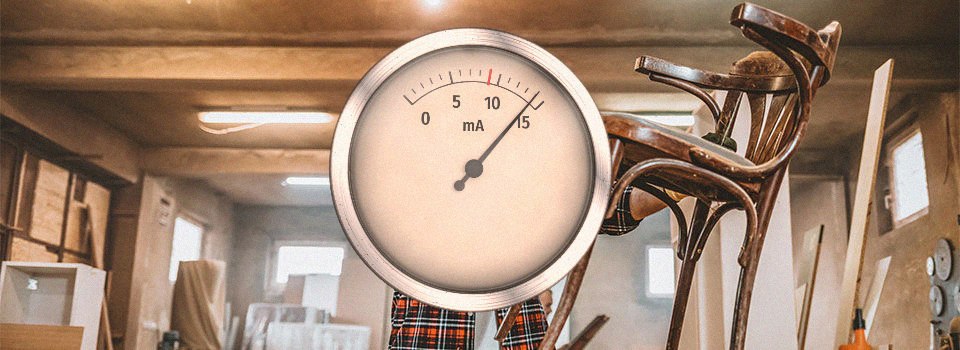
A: 14 mA
